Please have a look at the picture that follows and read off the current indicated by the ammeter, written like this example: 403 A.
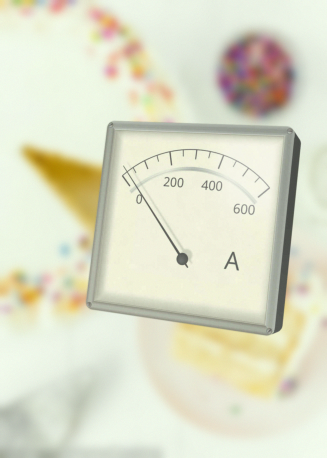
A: 25 A
